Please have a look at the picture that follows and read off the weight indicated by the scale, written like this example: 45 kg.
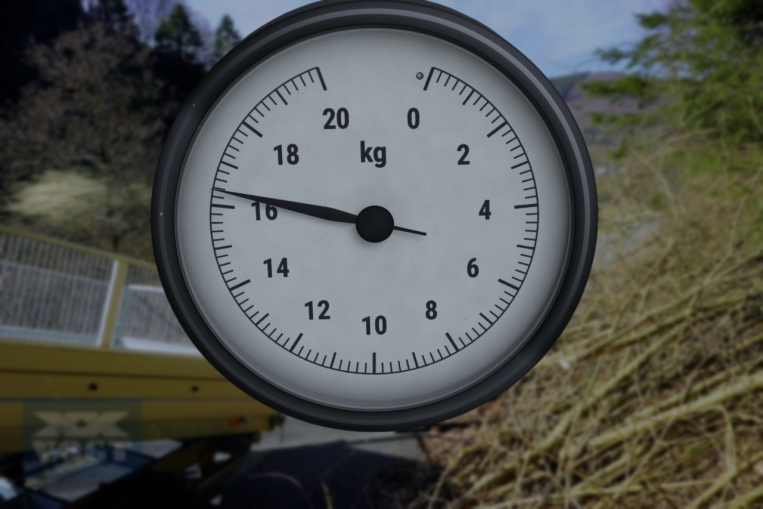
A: 16.4 kg
